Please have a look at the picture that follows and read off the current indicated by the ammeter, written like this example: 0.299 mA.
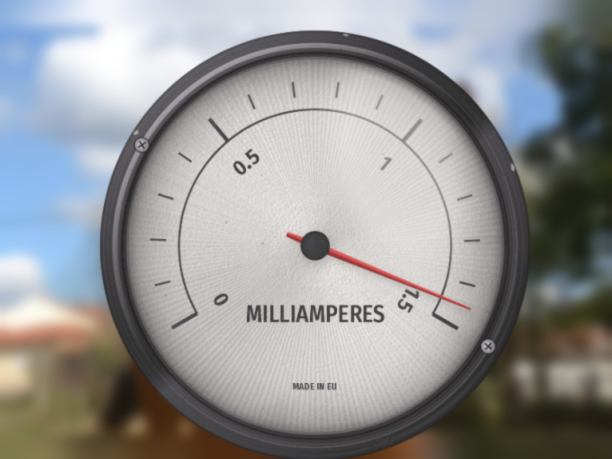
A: 1.45 mA
